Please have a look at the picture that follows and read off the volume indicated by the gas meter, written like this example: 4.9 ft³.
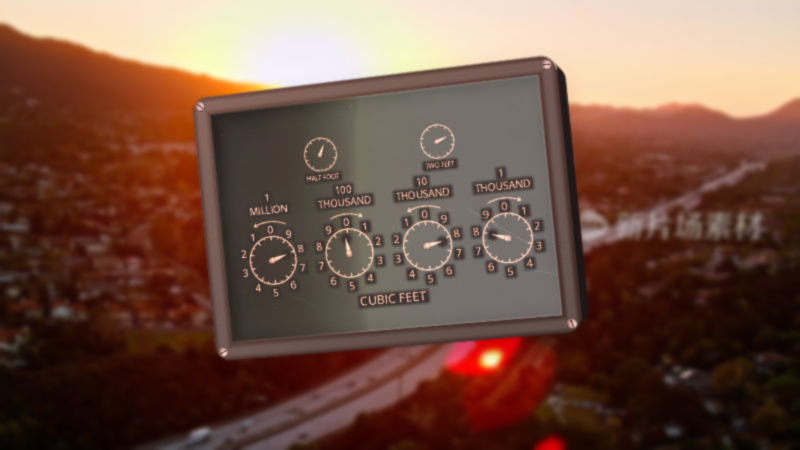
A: 797800 ft³
